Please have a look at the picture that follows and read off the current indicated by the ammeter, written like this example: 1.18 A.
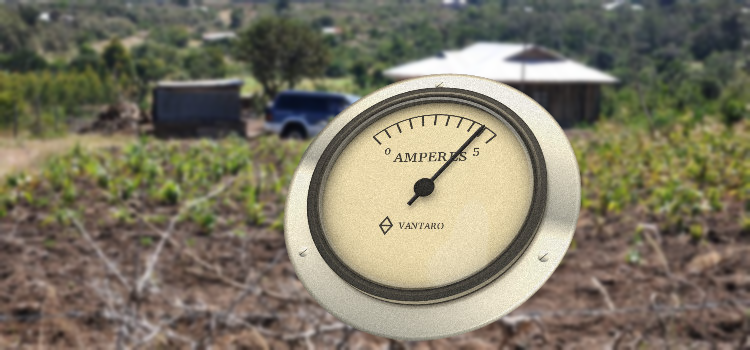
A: 4.5 A
